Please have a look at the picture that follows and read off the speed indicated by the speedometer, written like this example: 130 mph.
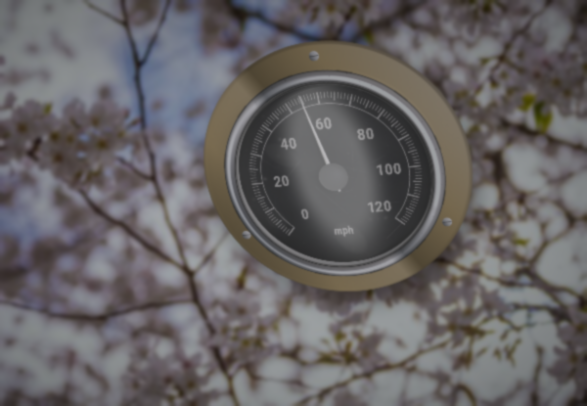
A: 55 mph
